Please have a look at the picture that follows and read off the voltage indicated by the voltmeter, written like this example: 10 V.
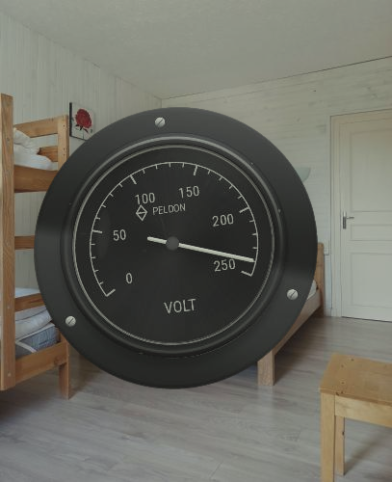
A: 240 V
